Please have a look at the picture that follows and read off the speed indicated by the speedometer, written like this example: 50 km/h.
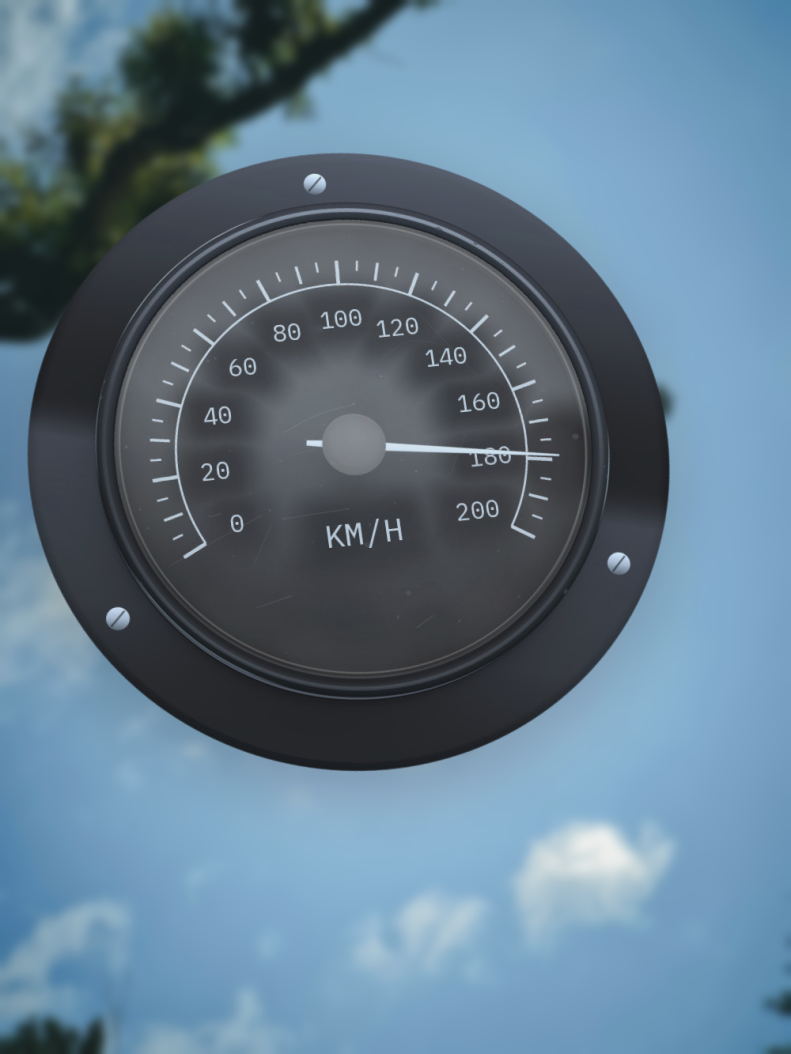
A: 180 km/h
